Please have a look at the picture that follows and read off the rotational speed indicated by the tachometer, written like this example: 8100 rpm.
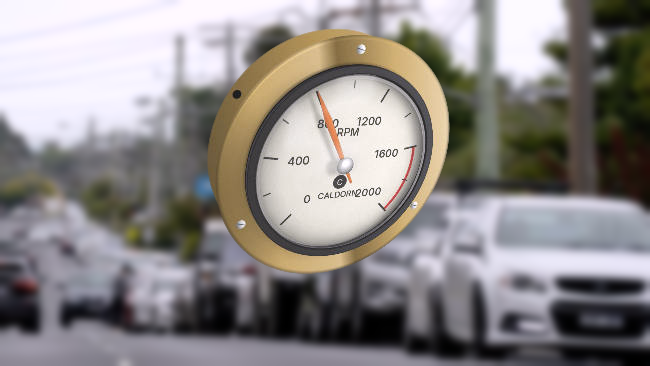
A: 800 rpm
